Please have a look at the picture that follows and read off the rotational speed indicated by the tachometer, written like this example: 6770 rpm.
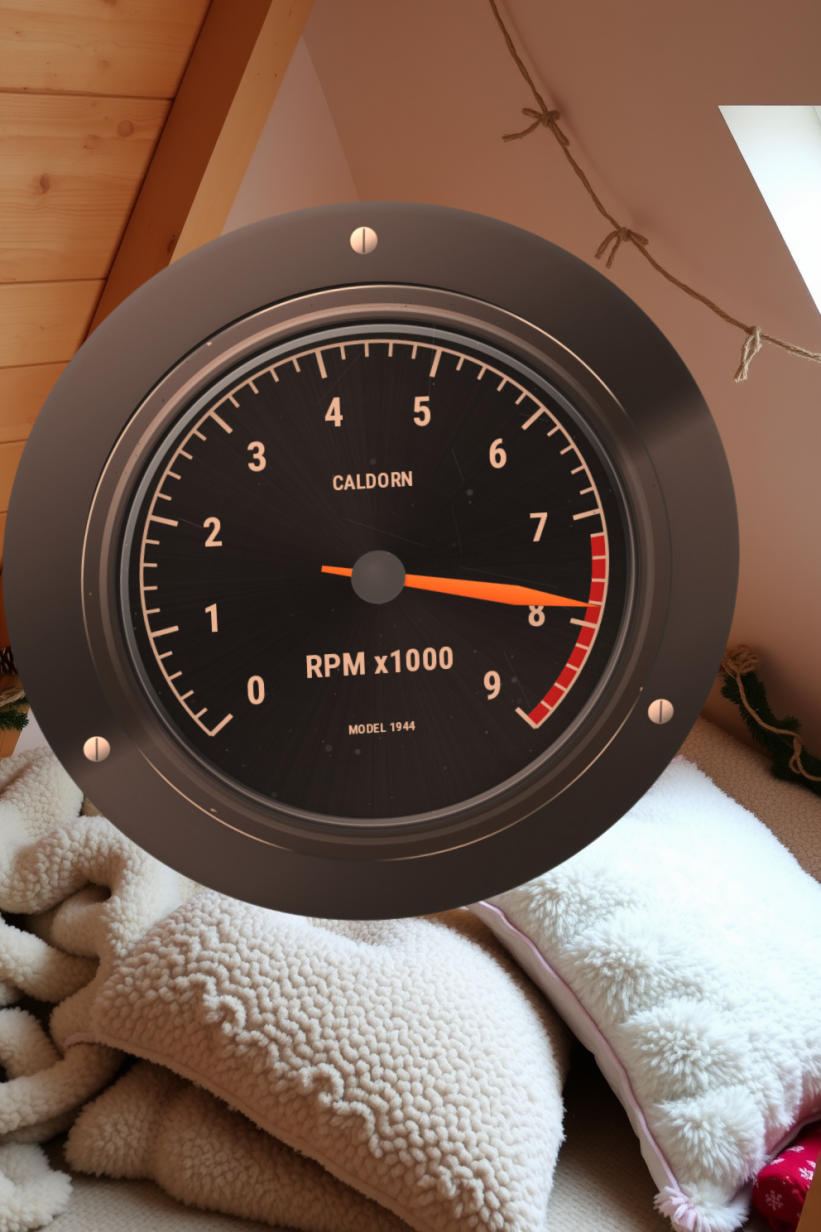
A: 7800 rpm
